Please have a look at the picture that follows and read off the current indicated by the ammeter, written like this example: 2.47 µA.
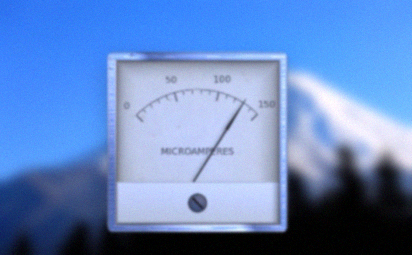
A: 130 µA
